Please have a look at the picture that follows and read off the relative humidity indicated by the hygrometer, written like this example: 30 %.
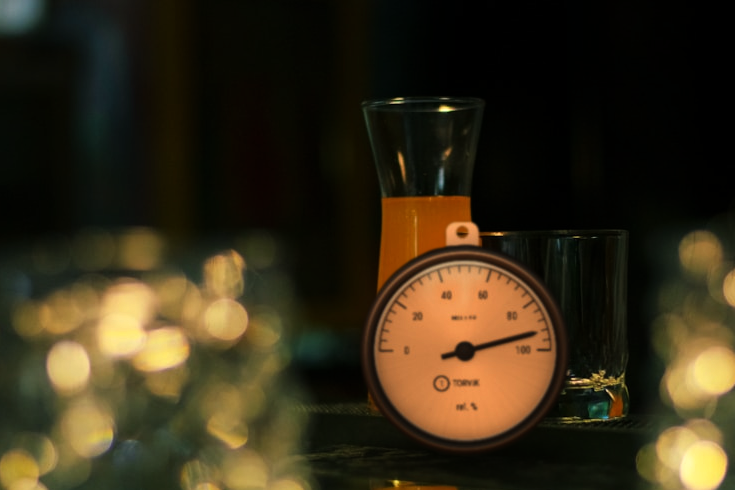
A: 92 %
